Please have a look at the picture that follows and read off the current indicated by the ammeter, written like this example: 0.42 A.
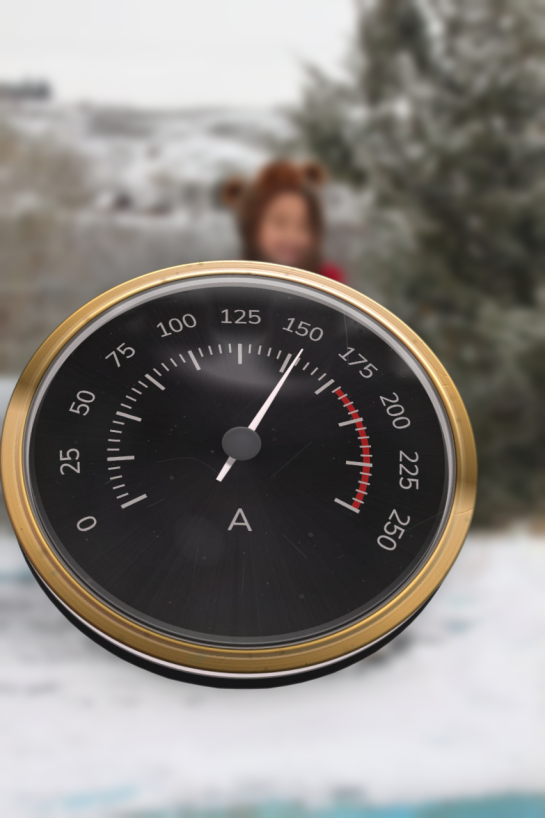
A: 155 A
